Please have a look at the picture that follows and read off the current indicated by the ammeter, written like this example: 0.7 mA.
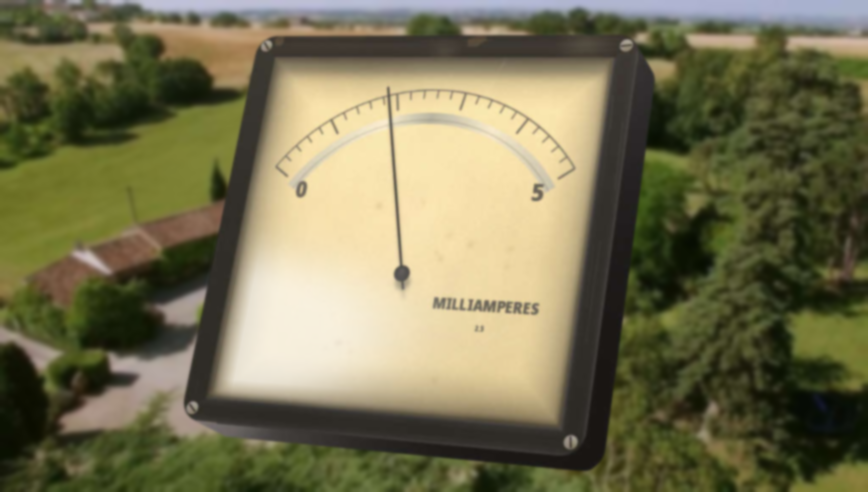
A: 1.9 mA
